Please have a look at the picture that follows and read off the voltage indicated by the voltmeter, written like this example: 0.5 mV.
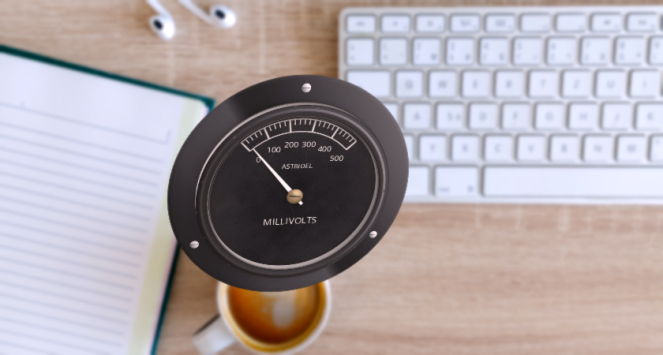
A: 20 mV
